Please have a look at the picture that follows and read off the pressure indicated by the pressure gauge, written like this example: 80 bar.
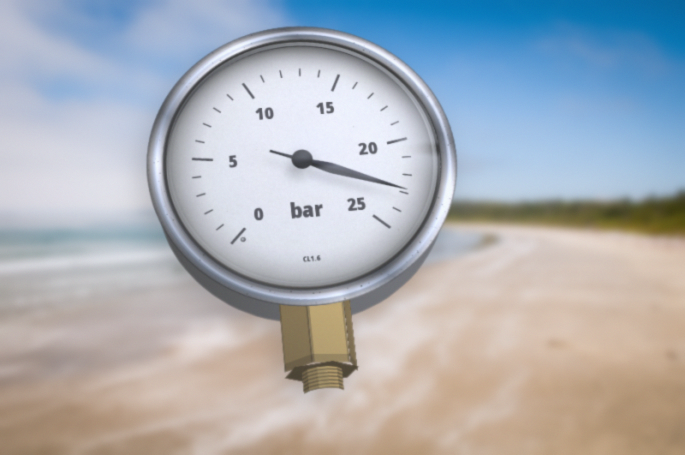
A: 23 bar
